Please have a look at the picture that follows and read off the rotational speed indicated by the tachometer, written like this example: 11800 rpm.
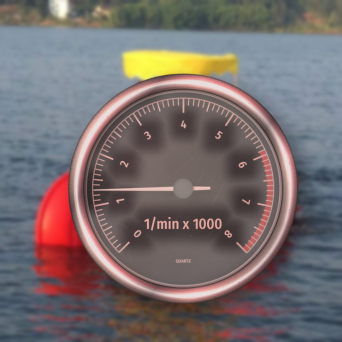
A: 1300 rpm
